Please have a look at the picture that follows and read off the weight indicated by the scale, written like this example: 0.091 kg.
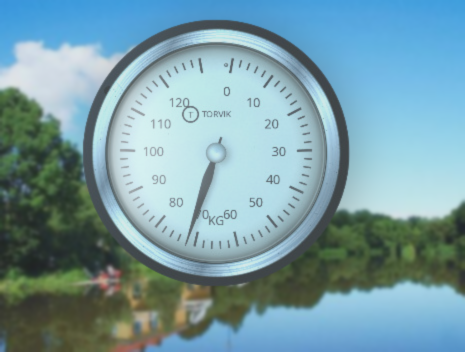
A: 72 kg
